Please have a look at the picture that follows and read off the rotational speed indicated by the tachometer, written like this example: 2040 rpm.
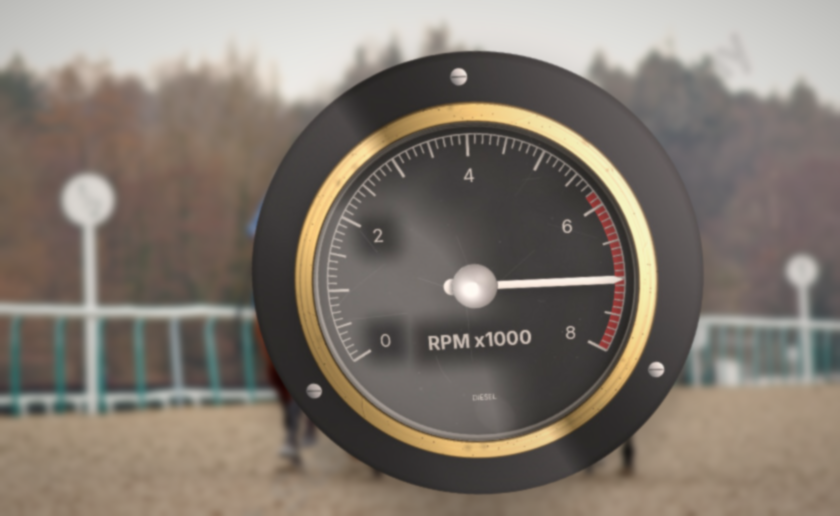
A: 7000 rpm
